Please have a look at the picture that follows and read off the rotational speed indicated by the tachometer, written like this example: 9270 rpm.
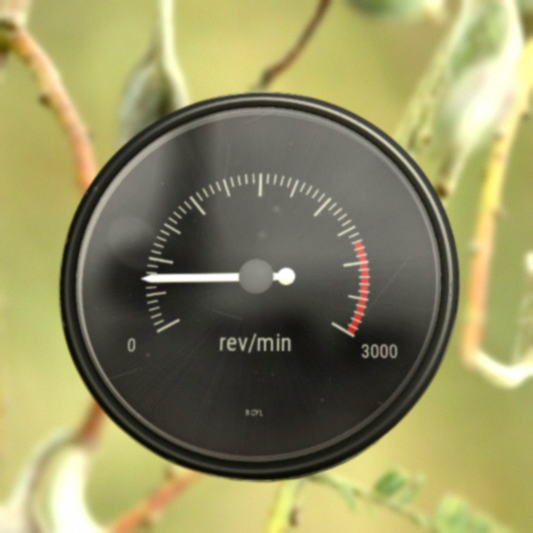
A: 350 rpm
